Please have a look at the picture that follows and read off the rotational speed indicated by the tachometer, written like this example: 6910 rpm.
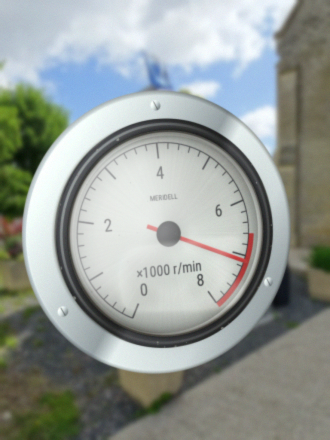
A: 7100 rpm
